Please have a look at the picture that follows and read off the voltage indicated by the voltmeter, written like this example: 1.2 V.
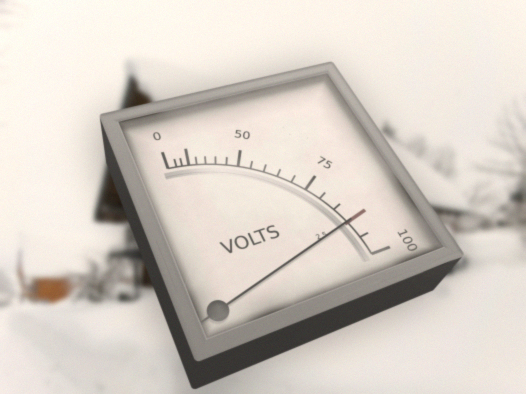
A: 90 V
